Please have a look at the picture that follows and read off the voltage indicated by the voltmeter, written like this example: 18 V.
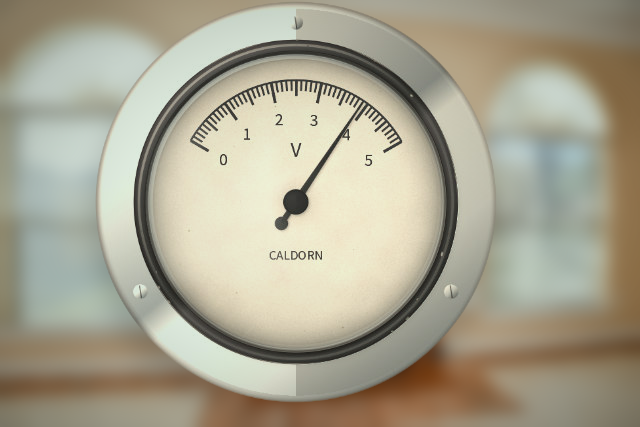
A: 3.9 V
